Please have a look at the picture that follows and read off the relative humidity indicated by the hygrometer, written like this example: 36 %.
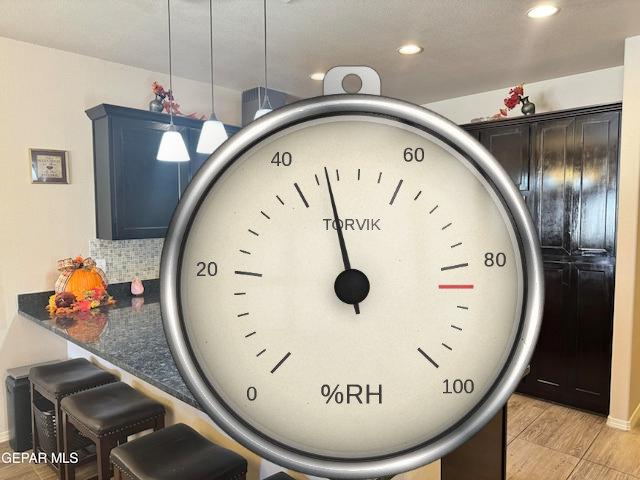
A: 46 %
